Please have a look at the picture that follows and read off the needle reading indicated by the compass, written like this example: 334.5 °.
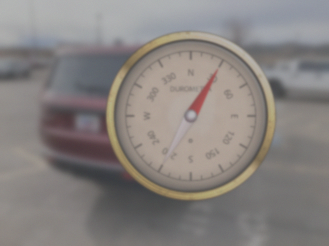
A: 30 °
